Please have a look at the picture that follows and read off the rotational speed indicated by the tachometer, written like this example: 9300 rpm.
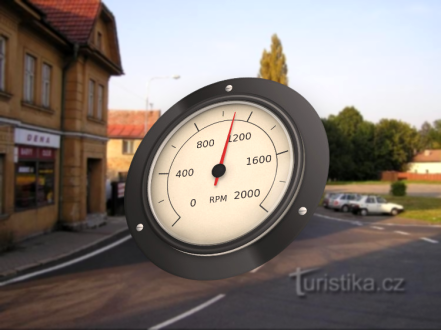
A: 1100 rpm
